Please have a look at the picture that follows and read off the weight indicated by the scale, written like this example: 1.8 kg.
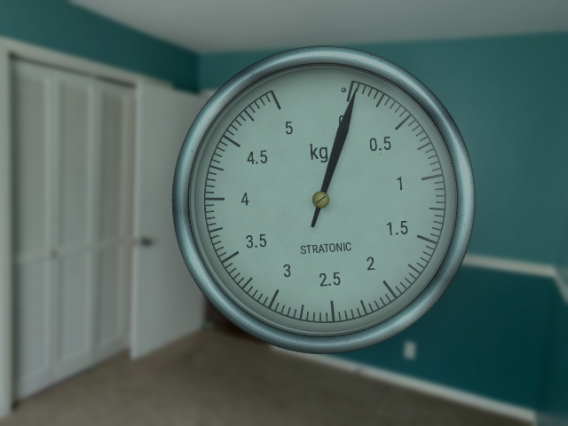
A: 0.05 kg
